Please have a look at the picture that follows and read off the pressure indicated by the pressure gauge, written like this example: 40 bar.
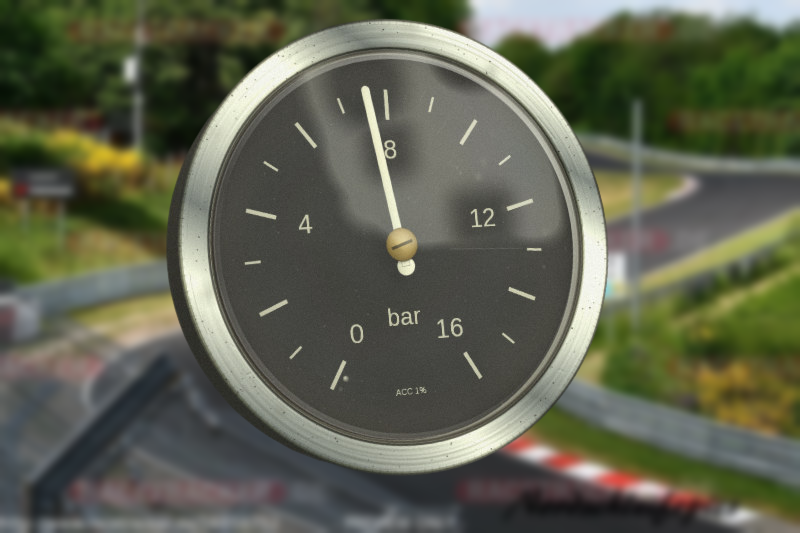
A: 7.5 bar
